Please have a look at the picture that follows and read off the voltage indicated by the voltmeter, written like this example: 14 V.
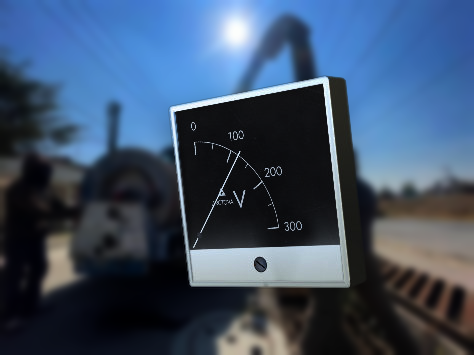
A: 125 V
